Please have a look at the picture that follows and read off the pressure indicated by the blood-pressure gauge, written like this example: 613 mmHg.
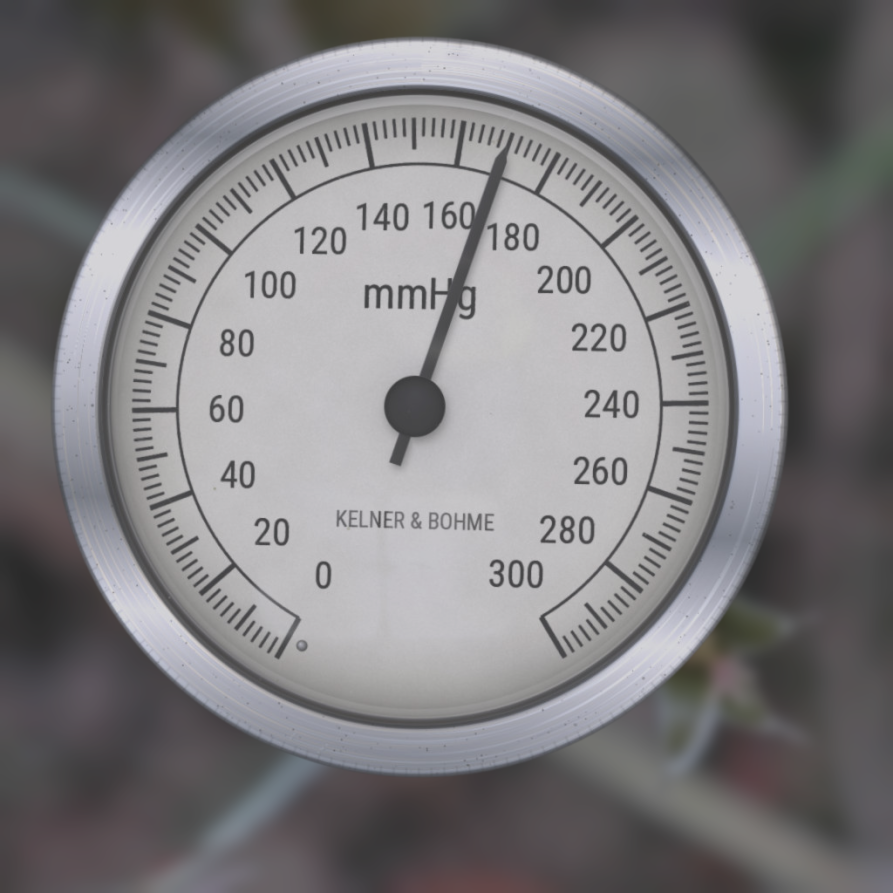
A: 170 mmHg
